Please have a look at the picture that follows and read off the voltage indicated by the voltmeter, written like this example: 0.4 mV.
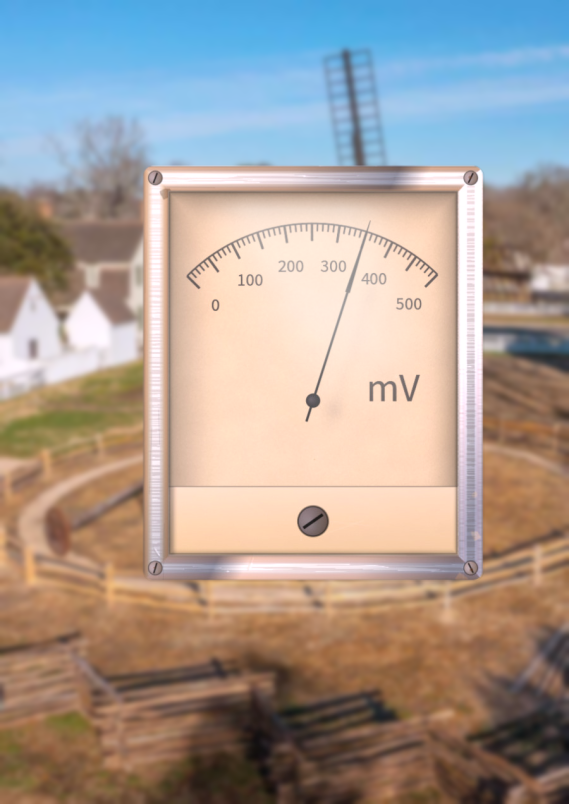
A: 350 mV
